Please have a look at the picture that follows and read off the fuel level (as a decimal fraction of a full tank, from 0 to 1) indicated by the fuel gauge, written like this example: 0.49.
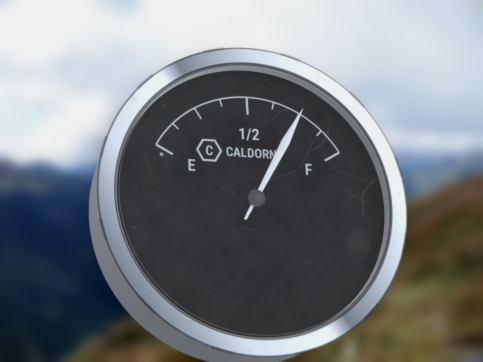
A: 0.75
